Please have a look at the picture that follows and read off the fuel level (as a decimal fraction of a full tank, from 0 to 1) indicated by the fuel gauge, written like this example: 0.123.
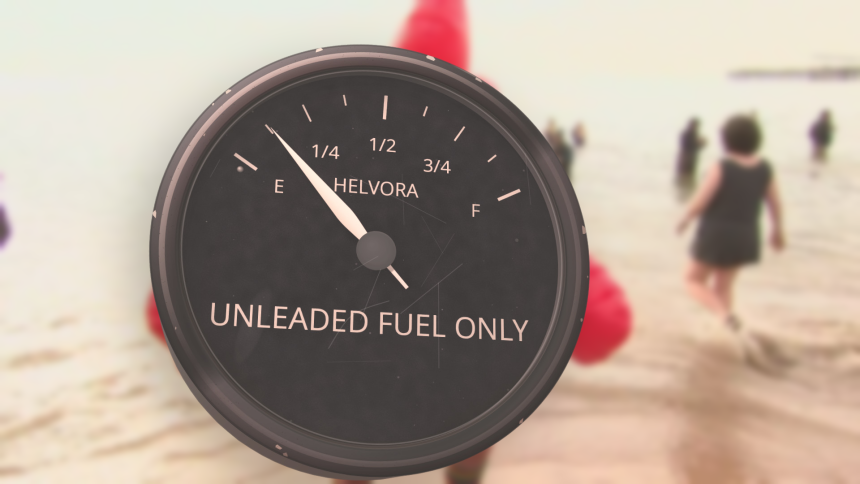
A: 0.125
